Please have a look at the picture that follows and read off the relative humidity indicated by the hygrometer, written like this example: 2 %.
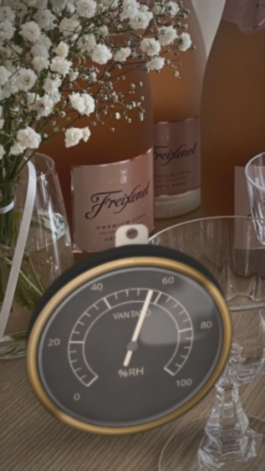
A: 56 %
